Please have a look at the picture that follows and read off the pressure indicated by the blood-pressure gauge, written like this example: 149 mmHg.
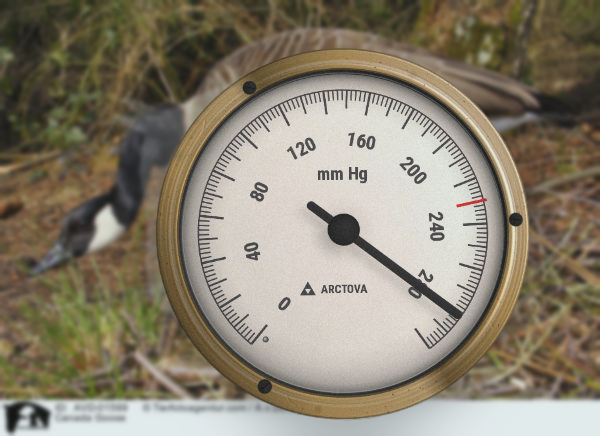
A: 282 mmHg
